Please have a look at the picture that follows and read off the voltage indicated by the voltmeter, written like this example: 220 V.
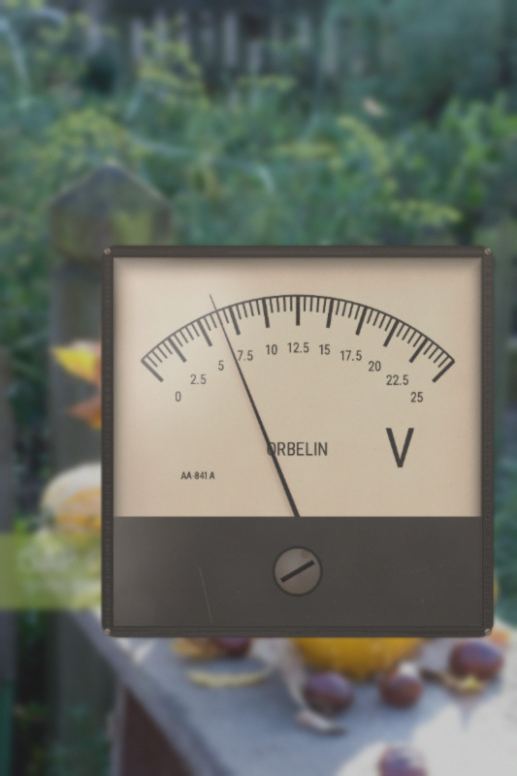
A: 6.5 V
